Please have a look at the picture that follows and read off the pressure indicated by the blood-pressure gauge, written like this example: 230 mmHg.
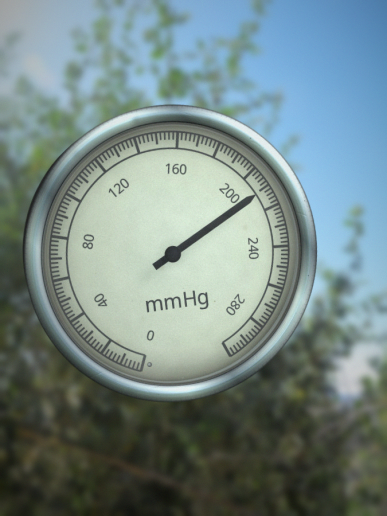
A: 210 mmHg
